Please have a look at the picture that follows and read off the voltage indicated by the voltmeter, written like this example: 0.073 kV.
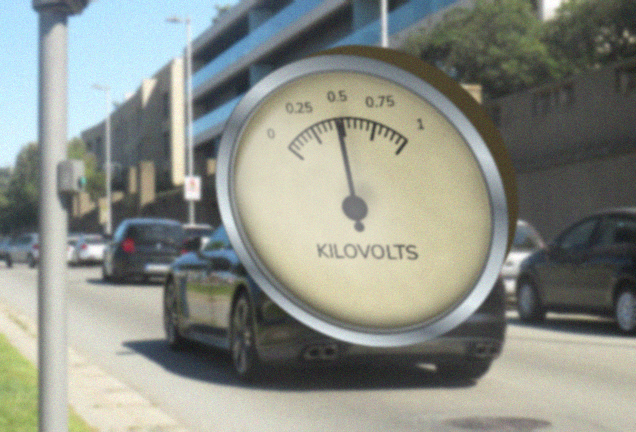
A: 0.5 kV
